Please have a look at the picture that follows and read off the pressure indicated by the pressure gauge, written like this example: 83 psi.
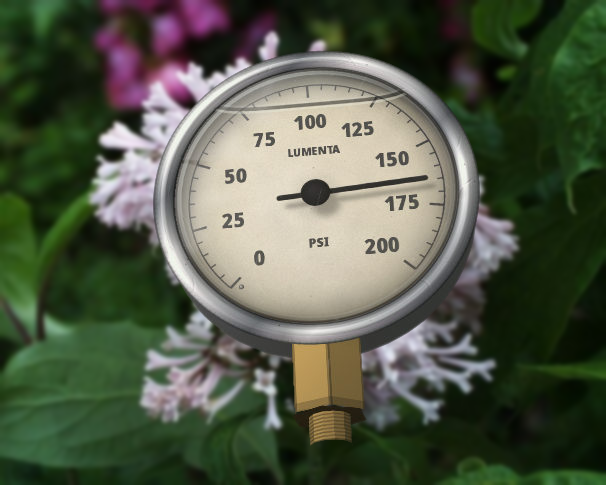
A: 165 psi
